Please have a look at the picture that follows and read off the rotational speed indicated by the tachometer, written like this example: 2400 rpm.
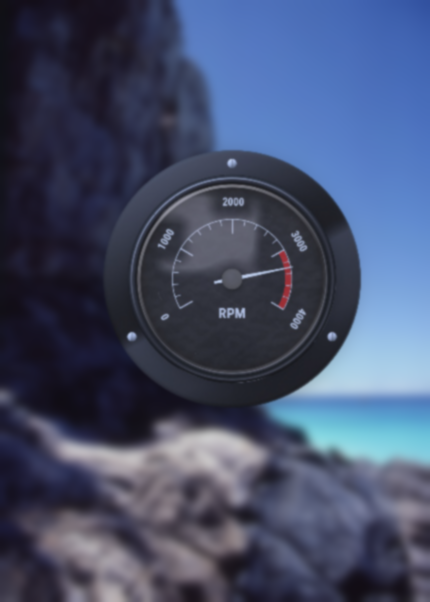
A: 3300 rpm
